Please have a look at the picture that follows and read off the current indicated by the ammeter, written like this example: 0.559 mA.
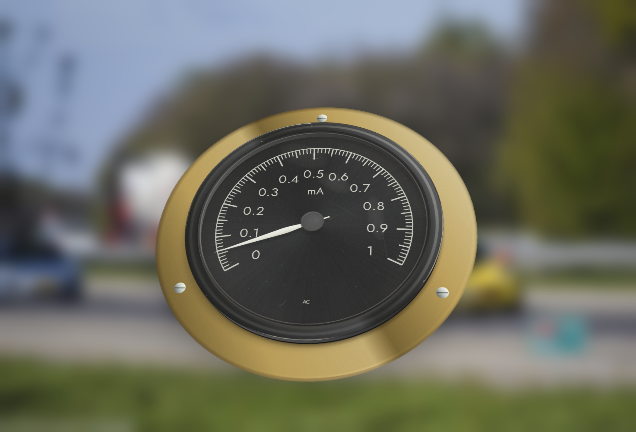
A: 0.05 mA
